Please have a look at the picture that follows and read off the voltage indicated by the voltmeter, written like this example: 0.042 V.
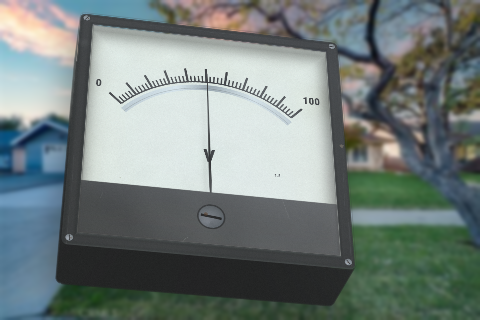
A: 50 V
